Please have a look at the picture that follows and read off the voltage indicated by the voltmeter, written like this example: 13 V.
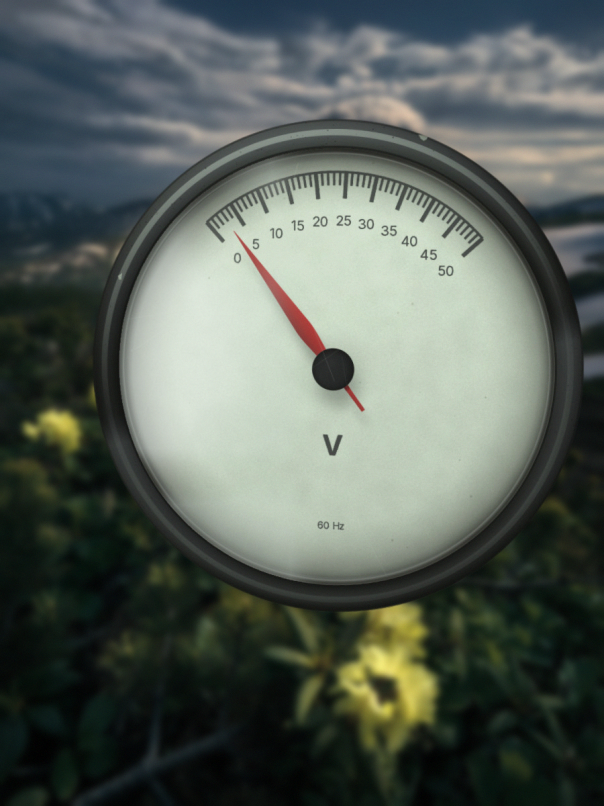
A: 3 V
